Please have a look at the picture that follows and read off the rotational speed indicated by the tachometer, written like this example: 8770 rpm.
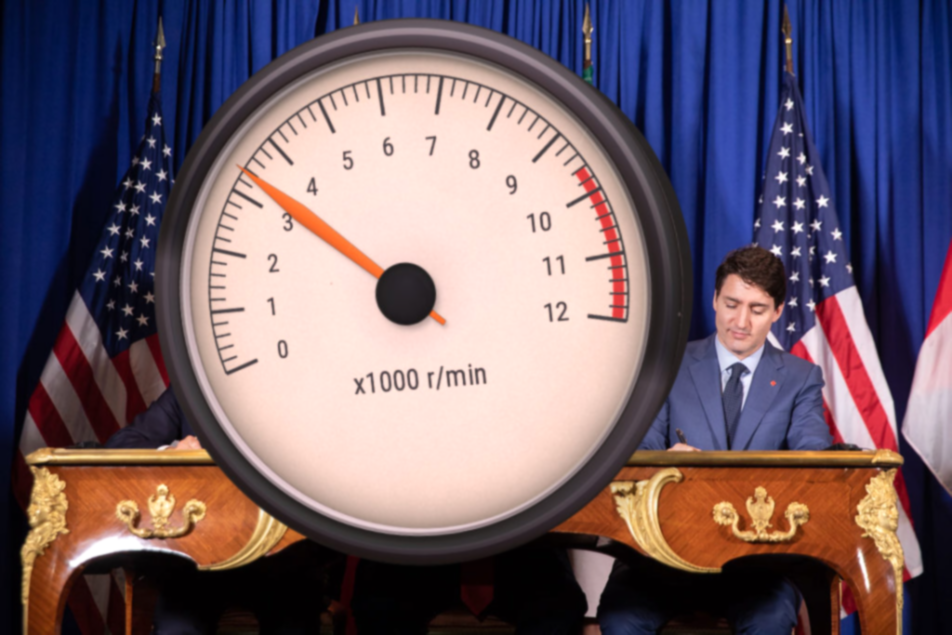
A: 3400 rpm
